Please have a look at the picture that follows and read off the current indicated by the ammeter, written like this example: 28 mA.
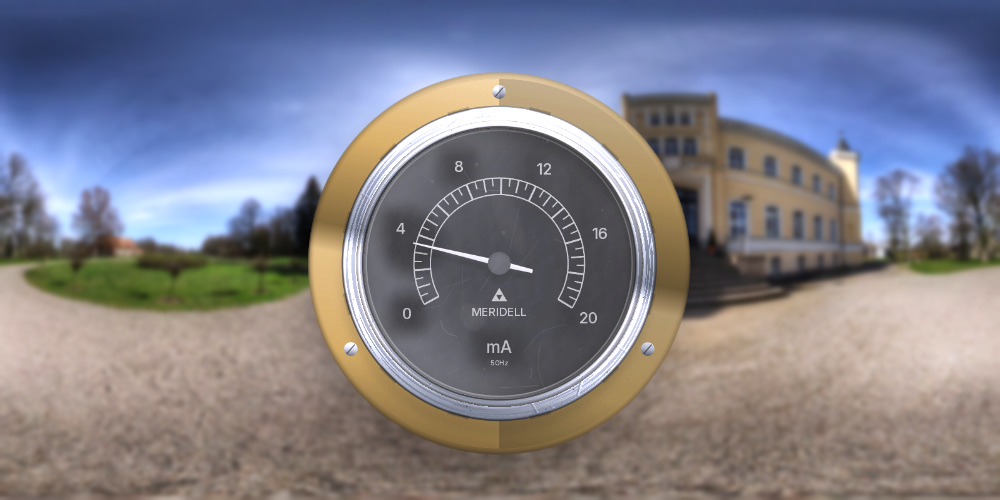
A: 3.5 mA
